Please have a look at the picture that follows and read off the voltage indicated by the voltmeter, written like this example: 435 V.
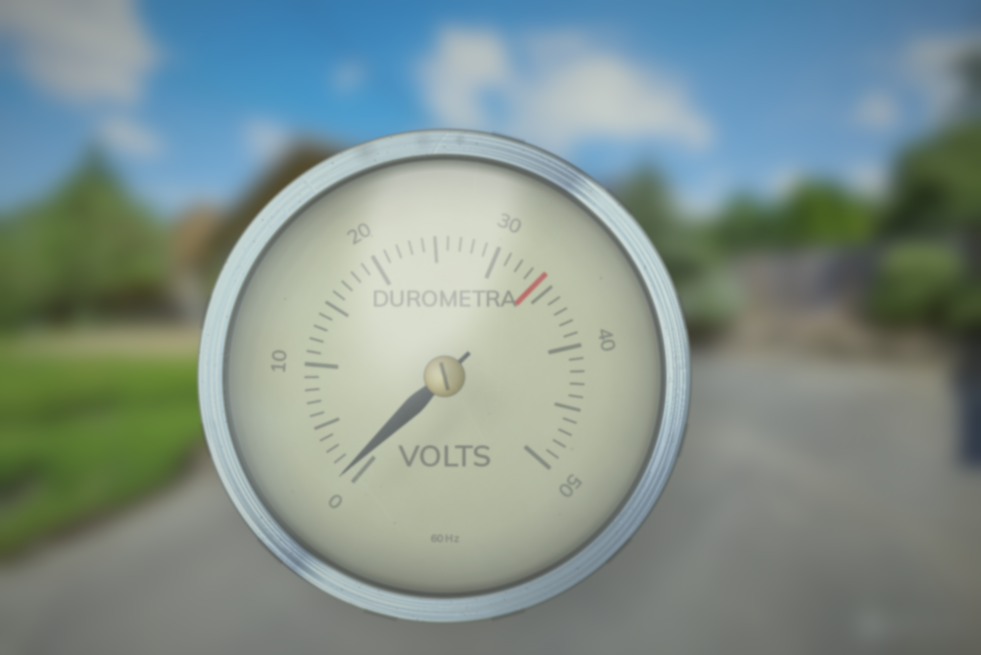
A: 1 V
